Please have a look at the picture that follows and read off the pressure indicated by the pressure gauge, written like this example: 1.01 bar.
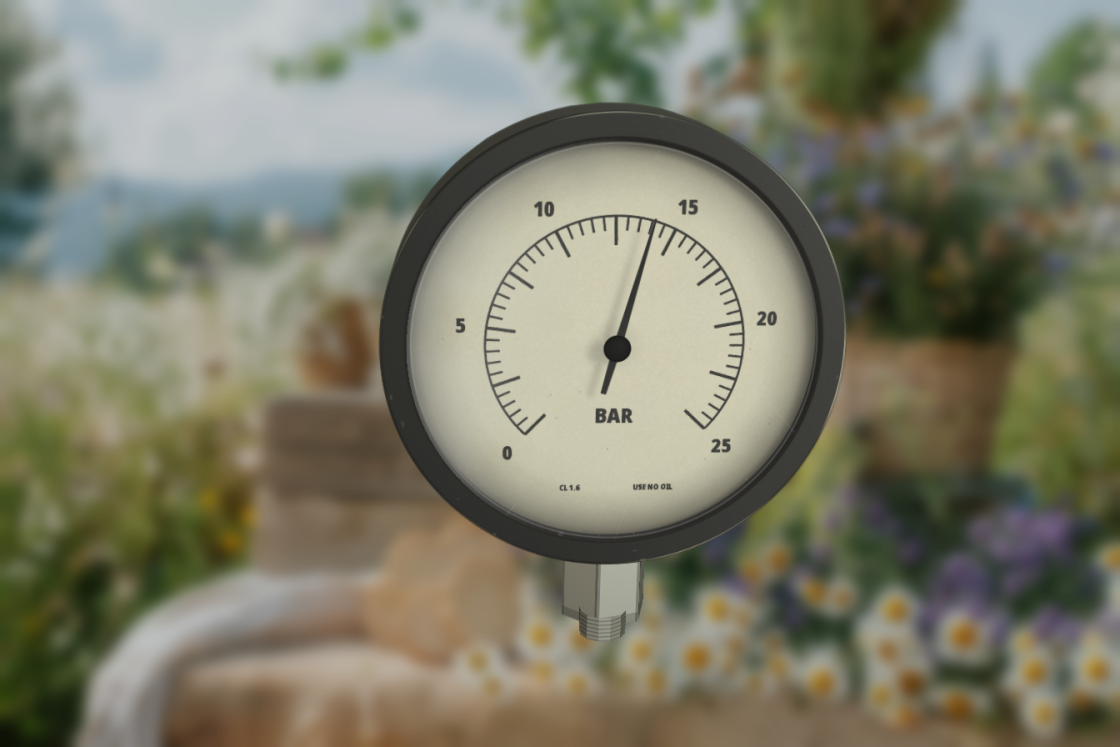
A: 14 bar
